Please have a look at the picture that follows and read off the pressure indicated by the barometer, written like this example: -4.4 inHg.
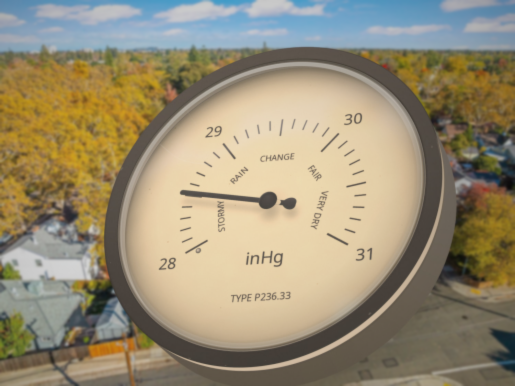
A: 28.5 inHg
